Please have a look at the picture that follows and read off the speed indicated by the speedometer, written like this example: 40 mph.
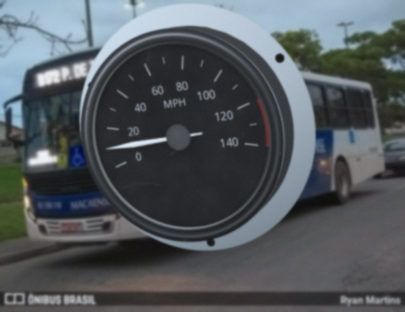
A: 10 mph
